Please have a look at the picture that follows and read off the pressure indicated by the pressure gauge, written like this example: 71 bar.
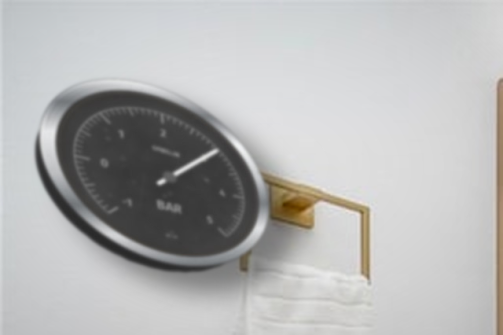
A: 3 bar
